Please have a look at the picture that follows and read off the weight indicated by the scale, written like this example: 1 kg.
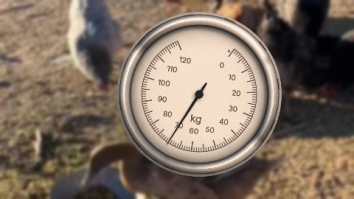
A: 70 kg
